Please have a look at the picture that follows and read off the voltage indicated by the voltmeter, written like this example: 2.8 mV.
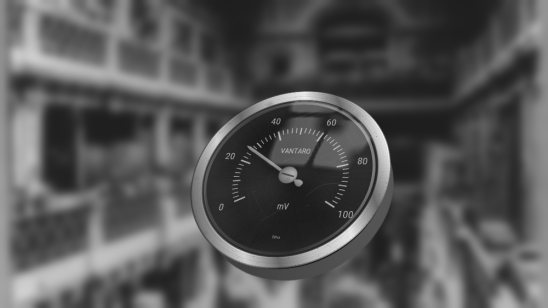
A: 26 mV
